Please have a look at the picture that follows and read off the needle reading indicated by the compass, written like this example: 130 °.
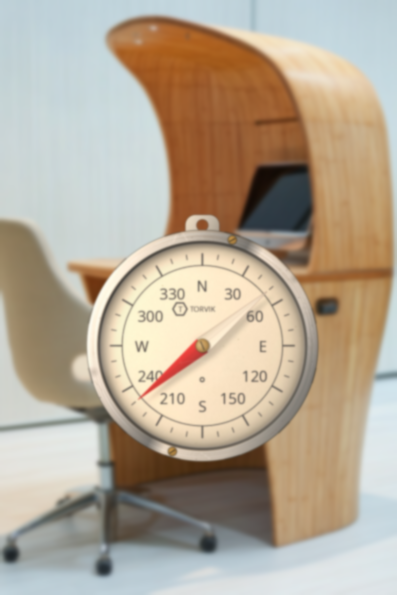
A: 230 °
